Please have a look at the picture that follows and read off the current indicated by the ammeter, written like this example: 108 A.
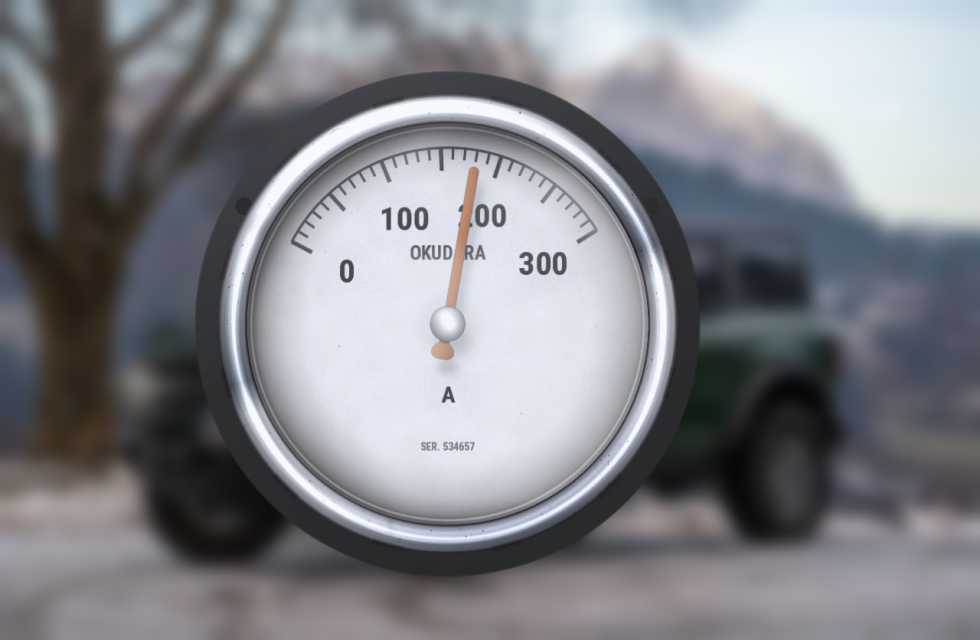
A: 180 A
